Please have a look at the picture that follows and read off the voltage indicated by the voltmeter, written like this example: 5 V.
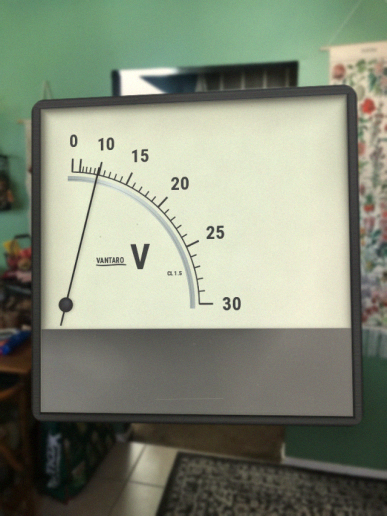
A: 10 V
